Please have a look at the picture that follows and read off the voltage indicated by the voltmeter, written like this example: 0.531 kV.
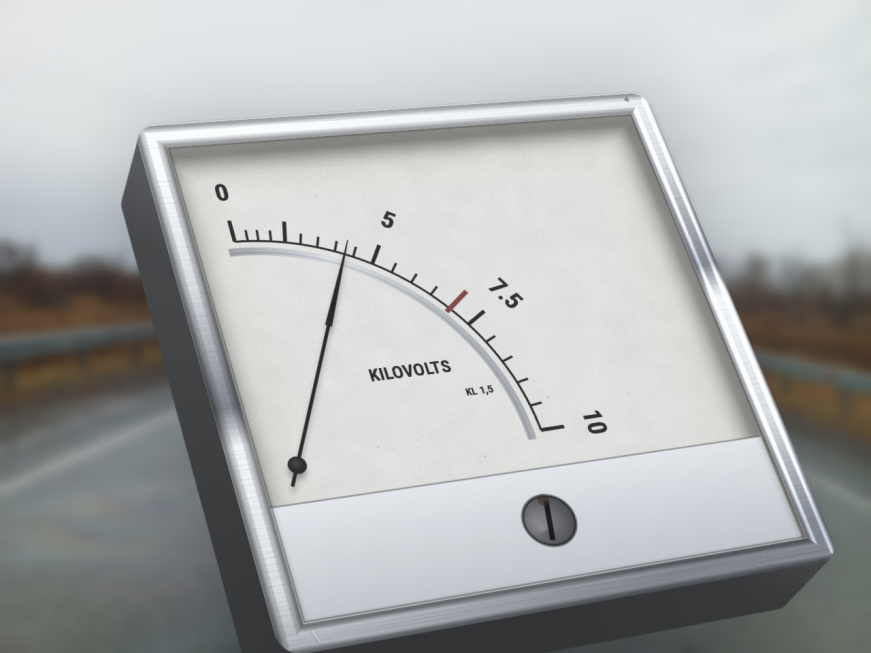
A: 4.25 kV
